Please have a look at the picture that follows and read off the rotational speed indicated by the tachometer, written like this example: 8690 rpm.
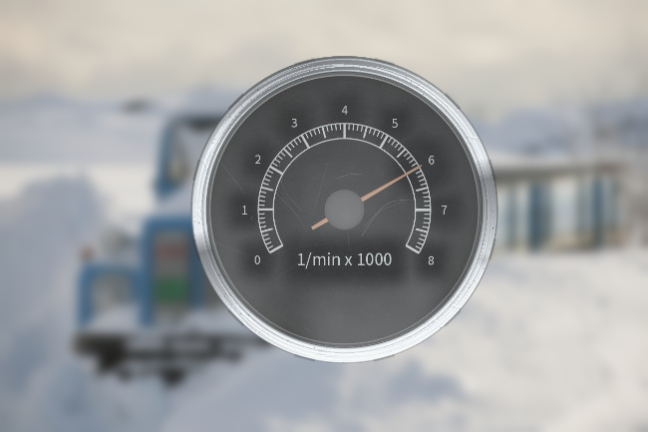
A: 6000 rpm
